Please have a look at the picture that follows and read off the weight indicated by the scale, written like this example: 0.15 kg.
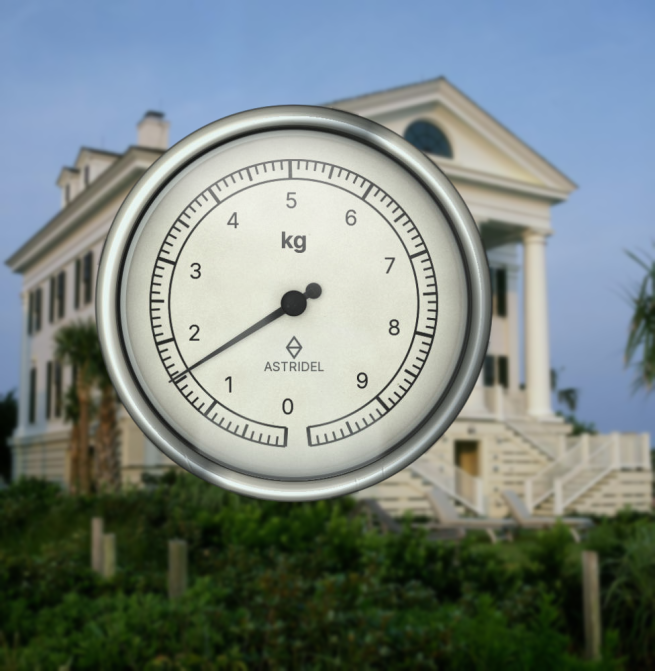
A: 1.55 kg
